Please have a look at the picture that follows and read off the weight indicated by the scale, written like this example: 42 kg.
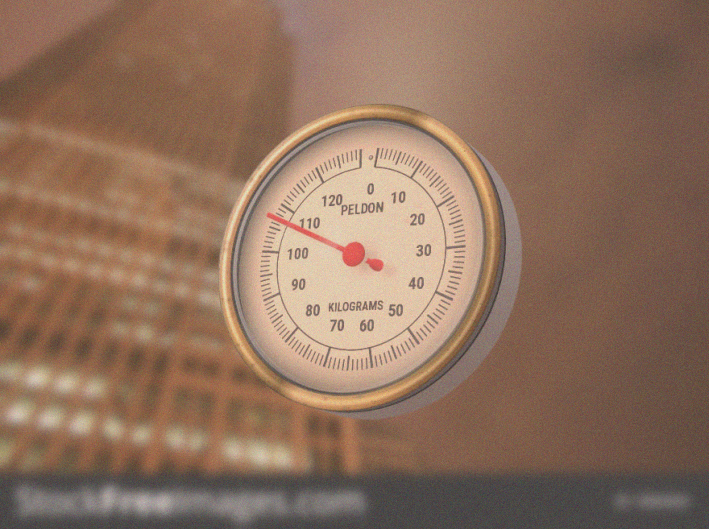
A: 107 kg
